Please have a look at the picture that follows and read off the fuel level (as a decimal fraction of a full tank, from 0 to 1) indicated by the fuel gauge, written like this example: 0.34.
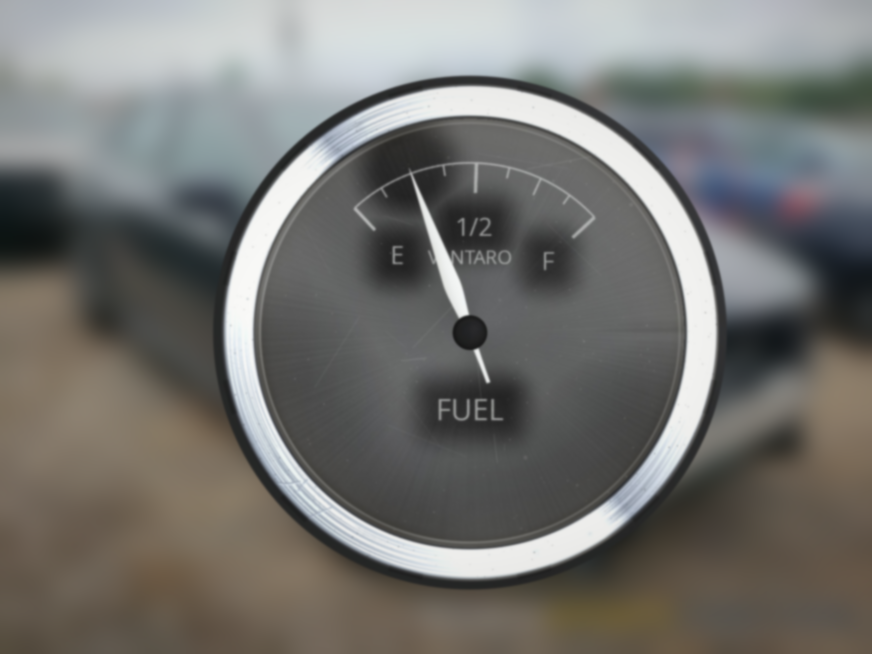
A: 0.25
